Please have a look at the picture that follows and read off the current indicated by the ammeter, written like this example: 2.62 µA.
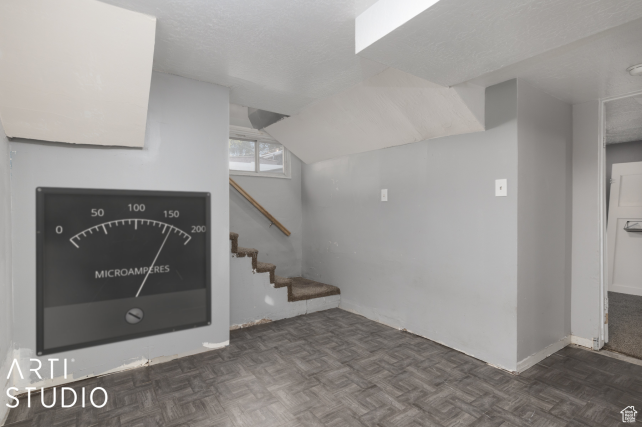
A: 160 µA
